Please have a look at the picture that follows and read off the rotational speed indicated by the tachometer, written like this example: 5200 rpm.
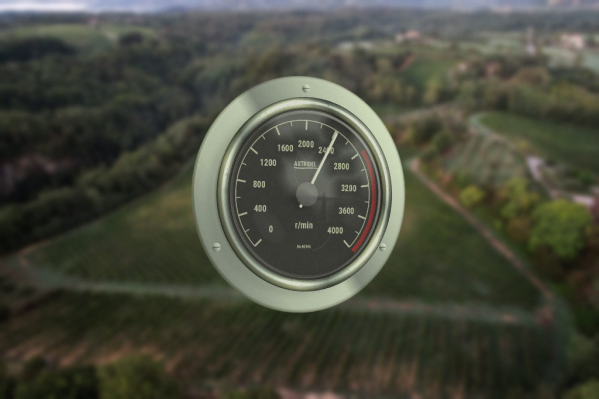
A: 2400 rpm
